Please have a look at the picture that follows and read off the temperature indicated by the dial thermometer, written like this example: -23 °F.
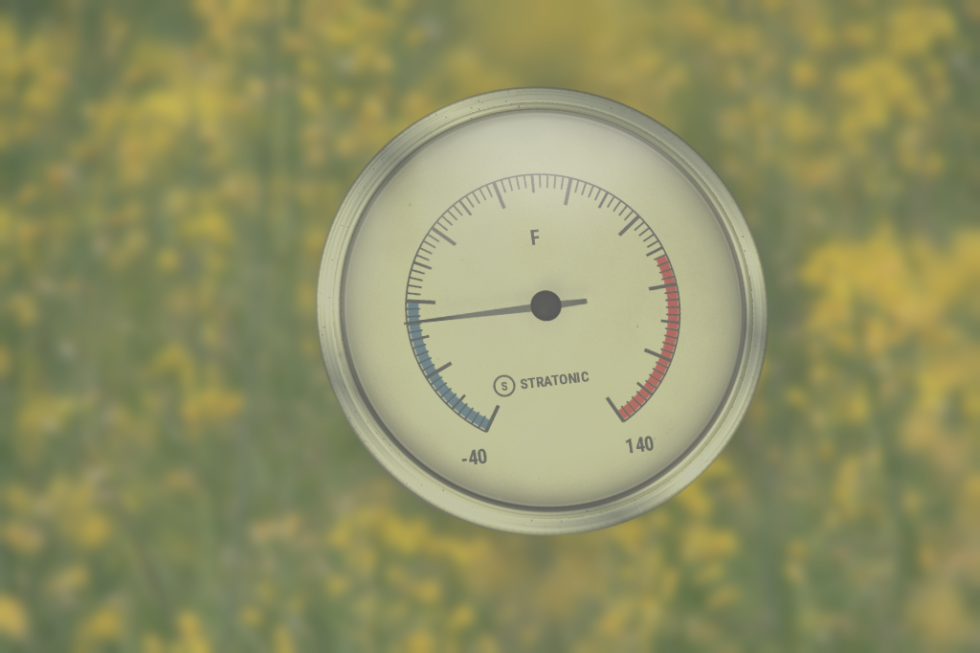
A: -6 °F
